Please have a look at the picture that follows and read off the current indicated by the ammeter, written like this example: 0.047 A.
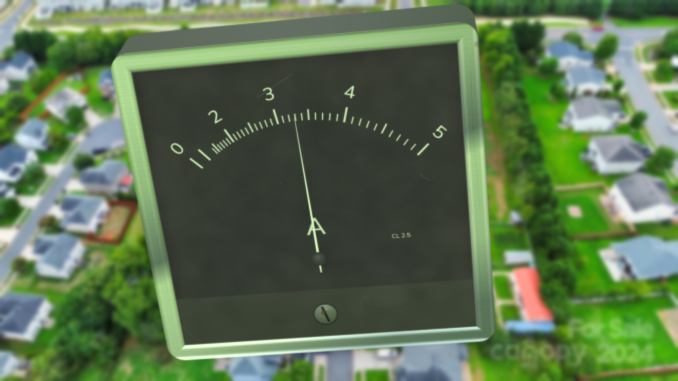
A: 3.3 A
